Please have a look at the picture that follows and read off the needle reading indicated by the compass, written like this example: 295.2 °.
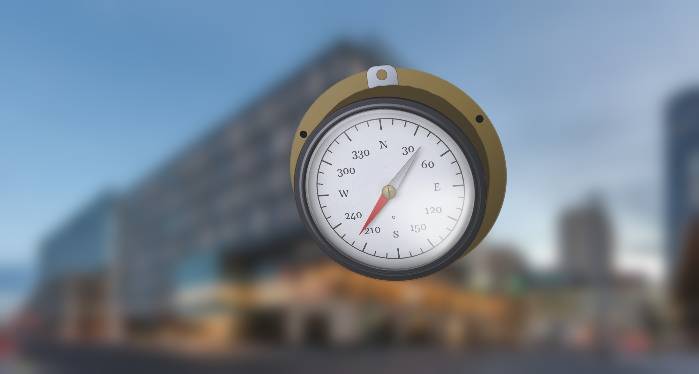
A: 220 °
